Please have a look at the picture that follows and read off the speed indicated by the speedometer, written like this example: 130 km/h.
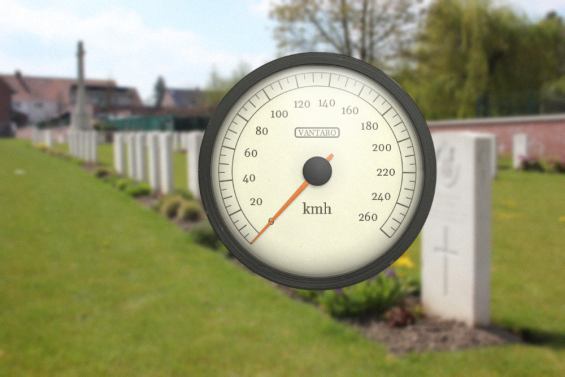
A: 0 km/h
